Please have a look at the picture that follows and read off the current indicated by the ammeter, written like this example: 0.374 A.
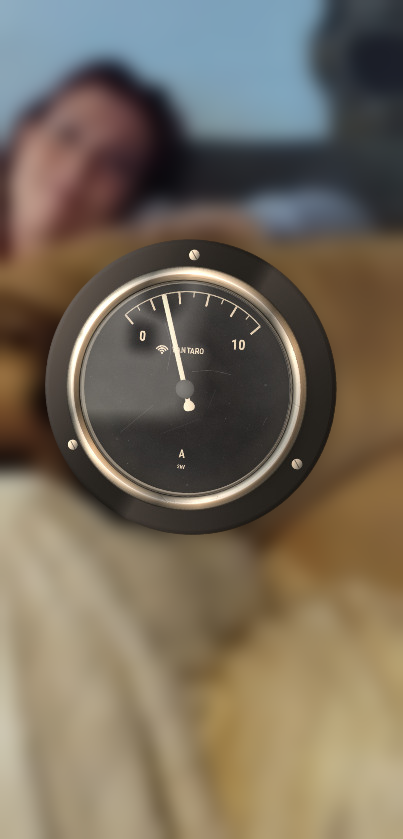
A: 3 A
